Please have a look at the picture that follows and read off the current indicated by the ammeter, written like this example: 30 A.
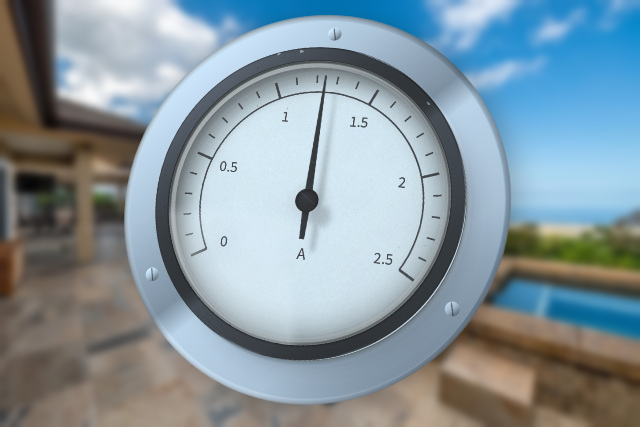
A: 1.25 A
